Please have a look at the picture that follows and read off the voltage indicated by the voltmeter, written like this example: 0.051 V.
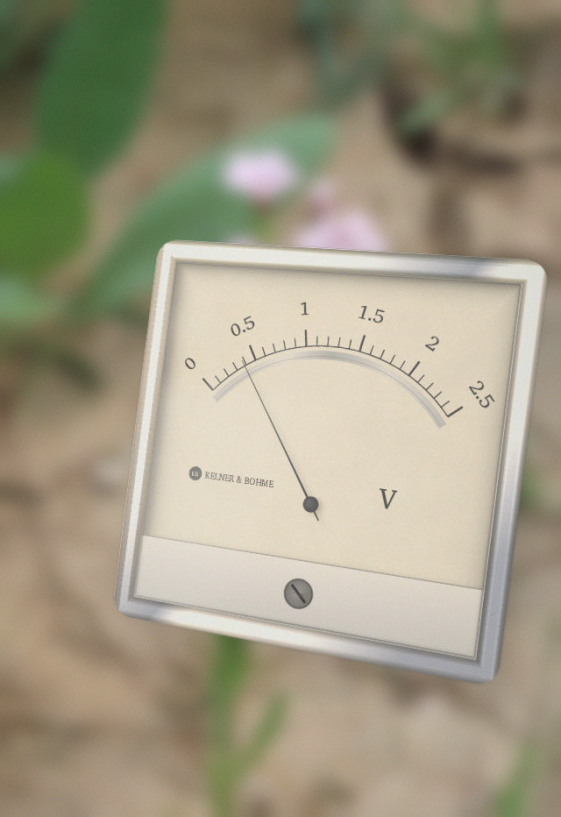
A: 0.4 V
